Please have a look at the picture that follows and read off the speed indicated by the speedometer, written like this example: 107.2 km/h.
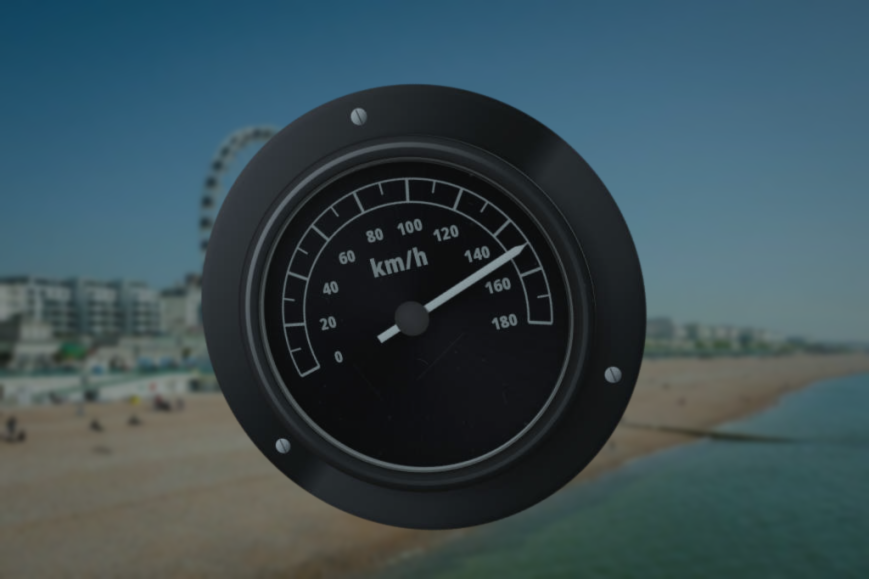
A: 150 km/h
